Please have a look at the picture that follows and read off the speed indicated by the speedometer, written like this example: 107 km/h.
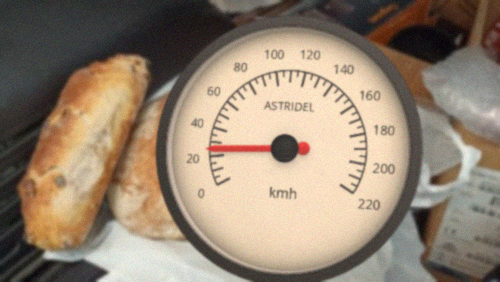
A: 25 km/h
